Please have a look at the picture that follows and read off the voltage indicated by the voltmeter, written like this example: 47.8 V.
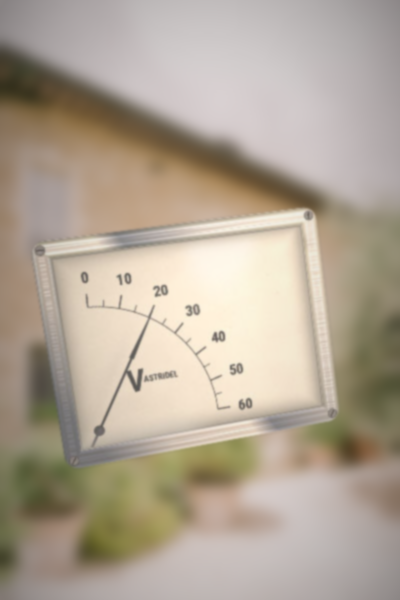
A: 20 V
